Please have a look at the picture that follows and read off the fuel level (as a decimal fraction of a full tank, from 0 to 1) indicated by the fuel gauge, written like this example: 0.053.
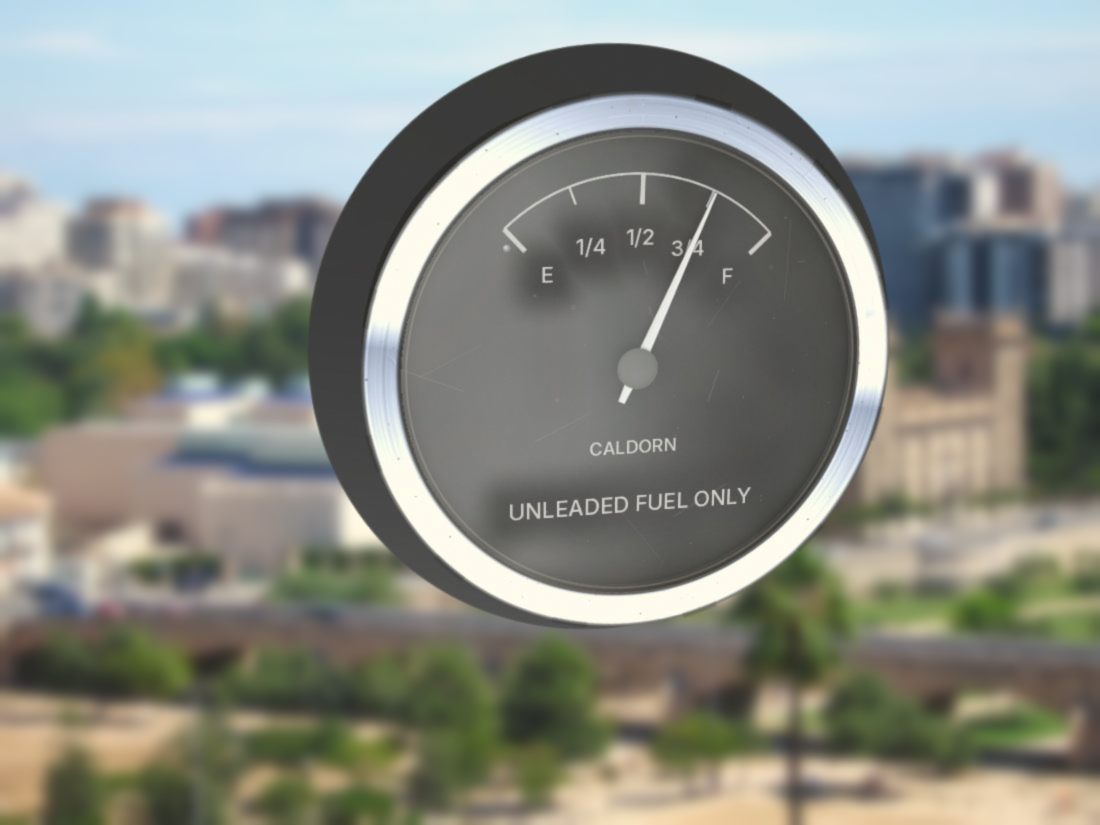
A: 0.75
